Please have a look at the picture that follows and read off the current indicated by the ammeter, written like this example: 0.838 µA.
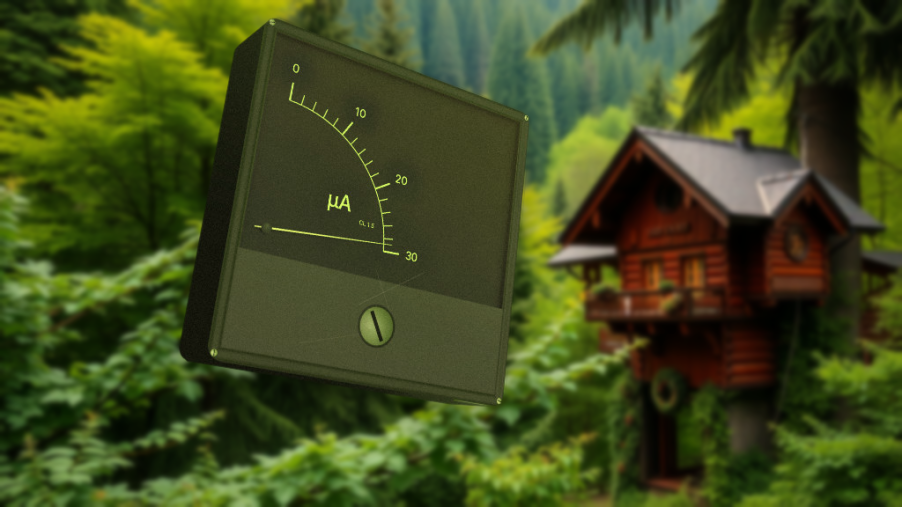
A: 29 µA
